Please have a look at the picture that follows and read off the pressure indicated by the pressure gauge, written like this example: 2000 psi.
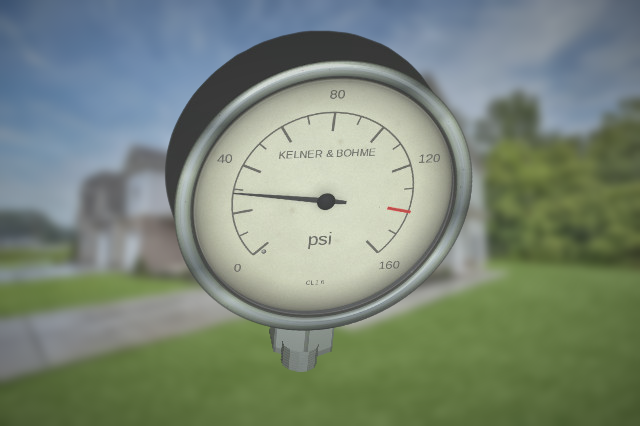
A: 30 psi
